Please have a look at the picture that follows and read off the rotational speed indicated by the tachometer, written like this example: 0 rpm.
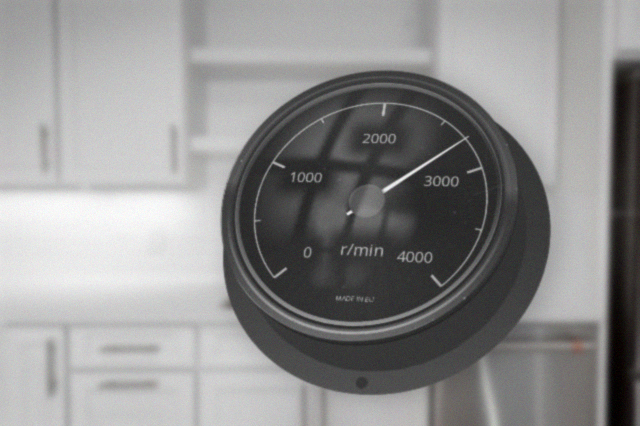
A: 2750 rpm
